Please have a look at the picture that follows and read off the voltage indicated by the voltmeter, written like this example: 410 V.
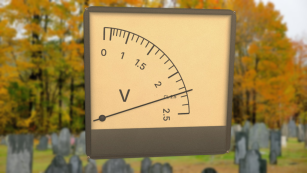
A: 2.25 V
